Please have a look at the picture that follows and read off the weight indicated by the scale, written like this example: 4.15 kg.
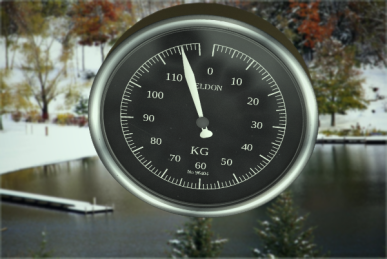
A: 116 kg
